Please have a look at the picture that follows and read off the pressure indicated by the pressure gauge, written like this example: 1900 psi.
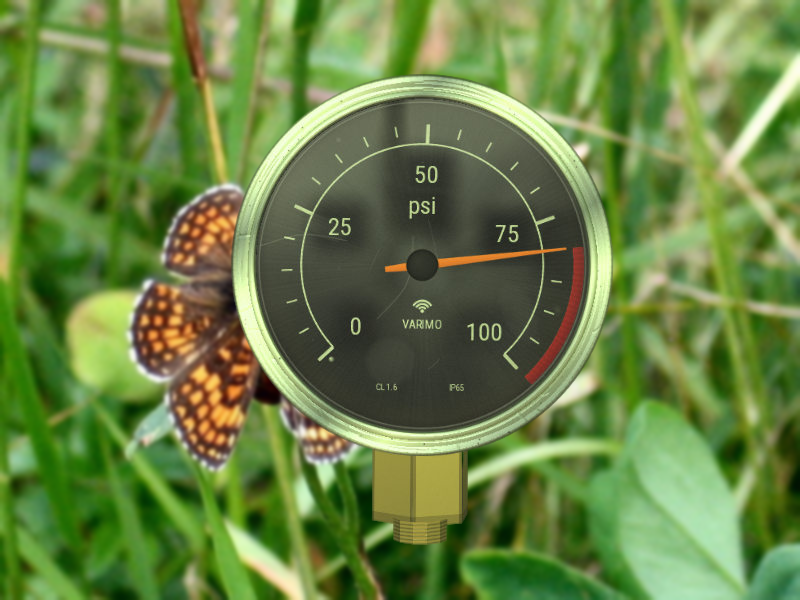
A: 80 psi
